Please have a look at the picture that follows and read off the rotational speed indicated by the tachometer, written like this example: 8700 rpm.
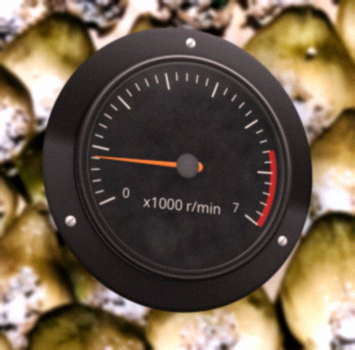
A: 800 rpm
